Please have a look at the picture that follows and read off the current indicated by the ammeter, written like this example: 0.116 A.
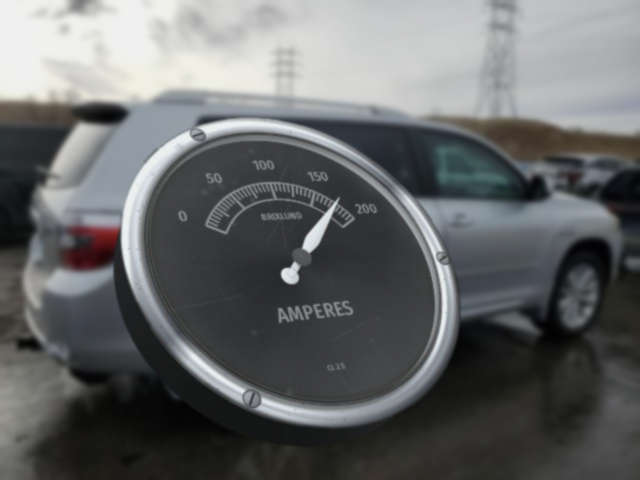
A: 175 A
